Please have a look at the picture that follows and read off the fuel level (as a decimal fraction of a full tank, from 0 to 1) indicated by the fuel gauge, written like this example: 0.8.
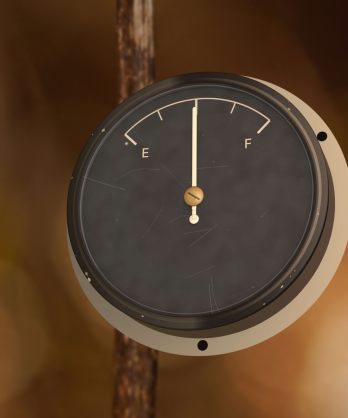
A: 0.5
